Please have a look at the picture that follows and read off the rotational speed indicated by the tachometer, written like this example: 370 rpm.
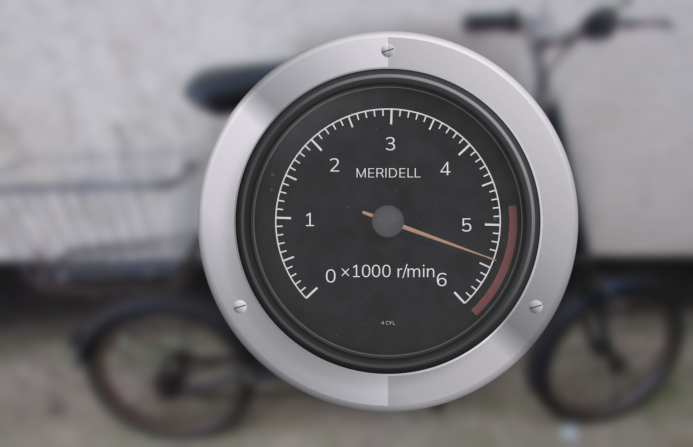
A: 5400 rpm
